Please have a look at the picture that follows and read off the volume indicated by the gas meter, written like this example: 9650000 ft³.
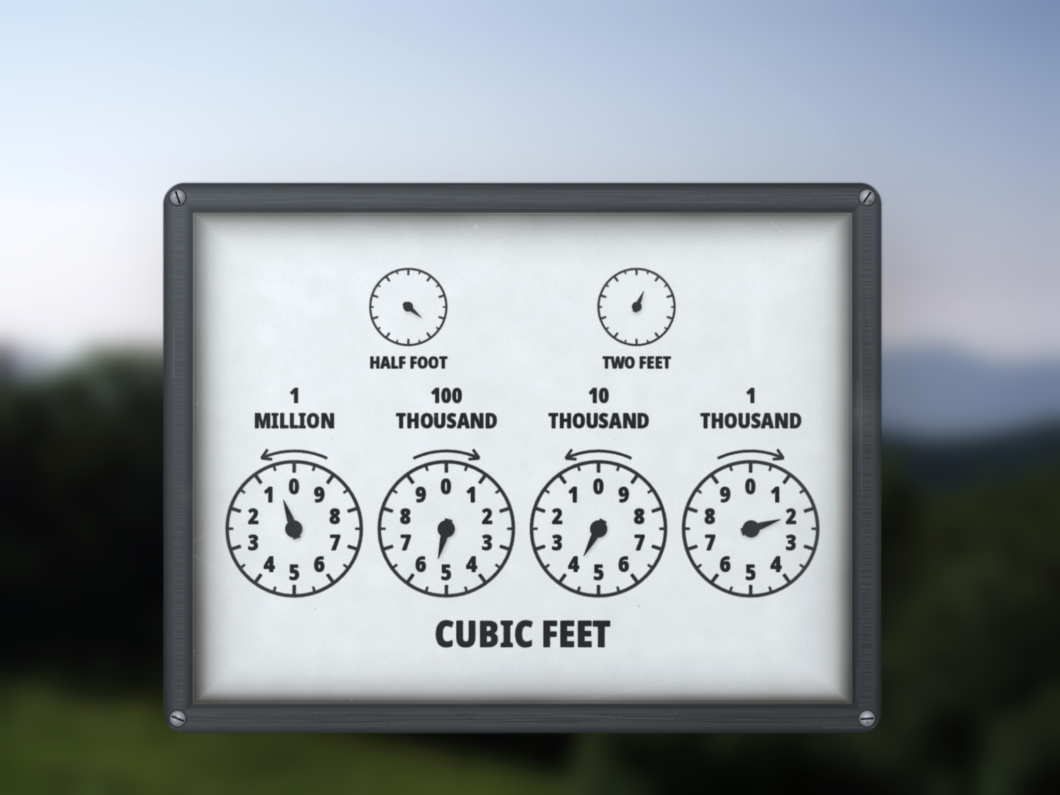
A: 54200 ft³
